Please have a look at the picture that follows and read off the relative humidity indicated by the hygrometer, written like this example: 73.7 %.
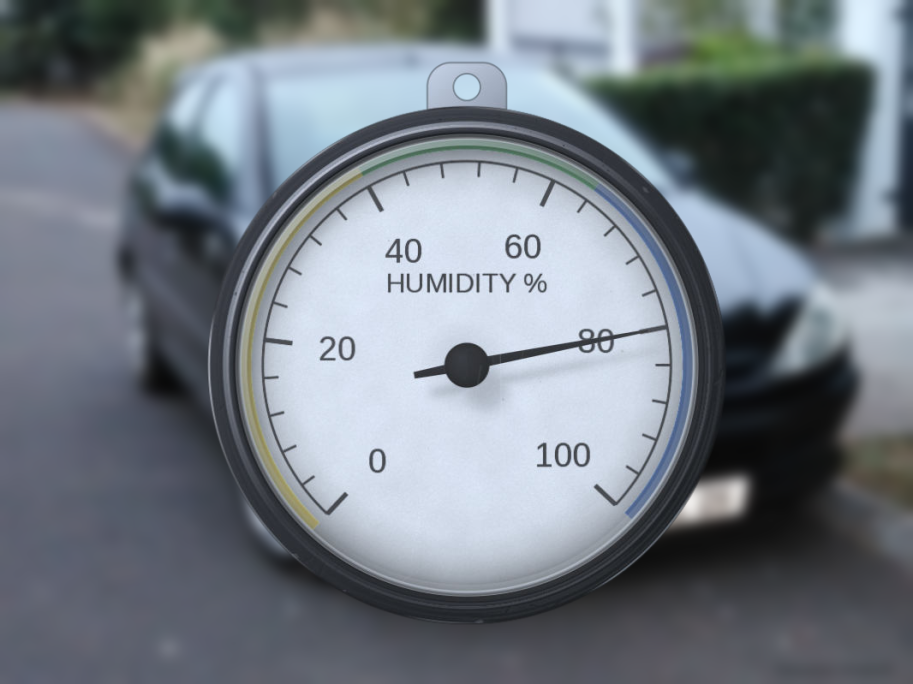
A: 80 %
